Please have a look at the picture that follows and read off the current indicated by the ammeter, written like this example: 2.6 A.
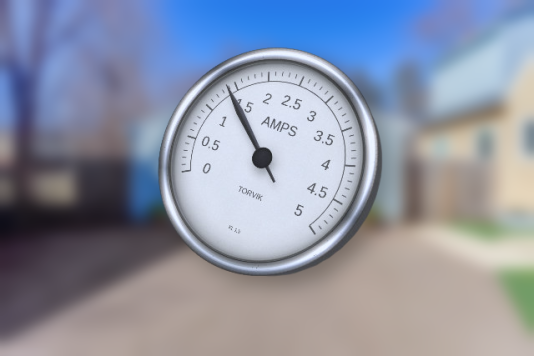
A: 1.4 A
